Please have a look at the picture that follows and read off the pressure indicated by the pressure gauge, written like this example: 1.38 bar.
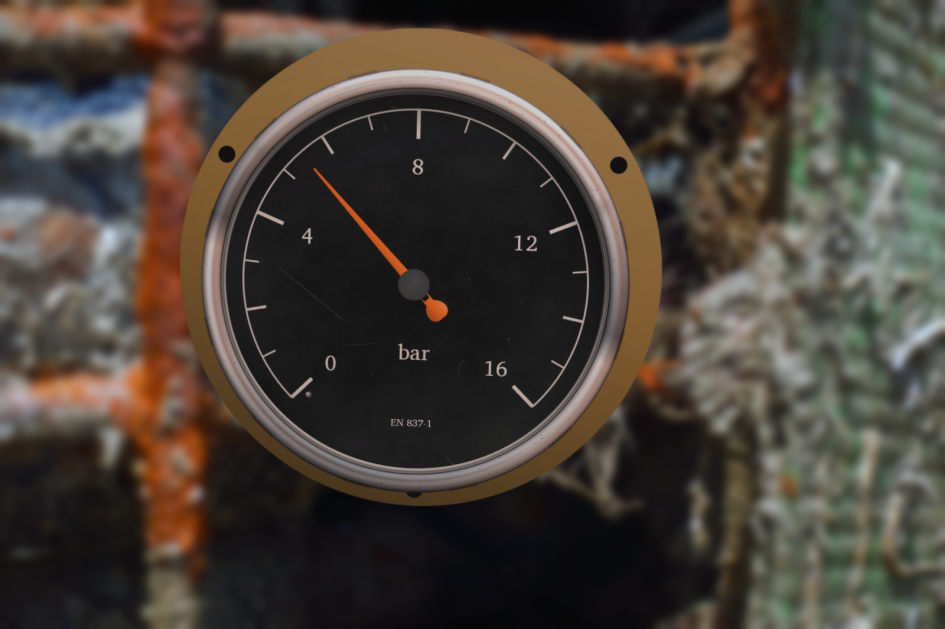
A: 5.5 bar
